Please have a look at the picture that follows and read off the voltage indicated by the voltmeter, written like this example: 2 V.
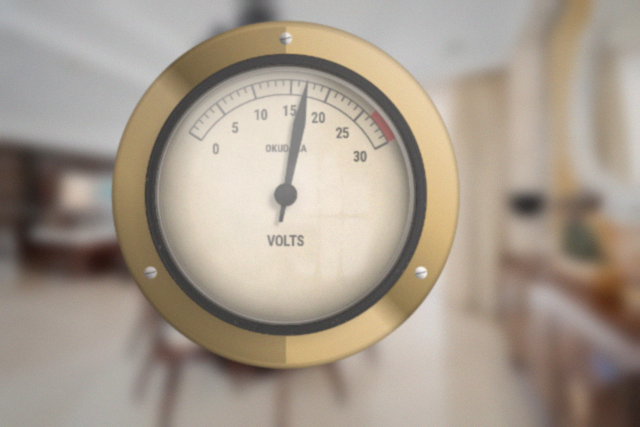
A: 17 V
